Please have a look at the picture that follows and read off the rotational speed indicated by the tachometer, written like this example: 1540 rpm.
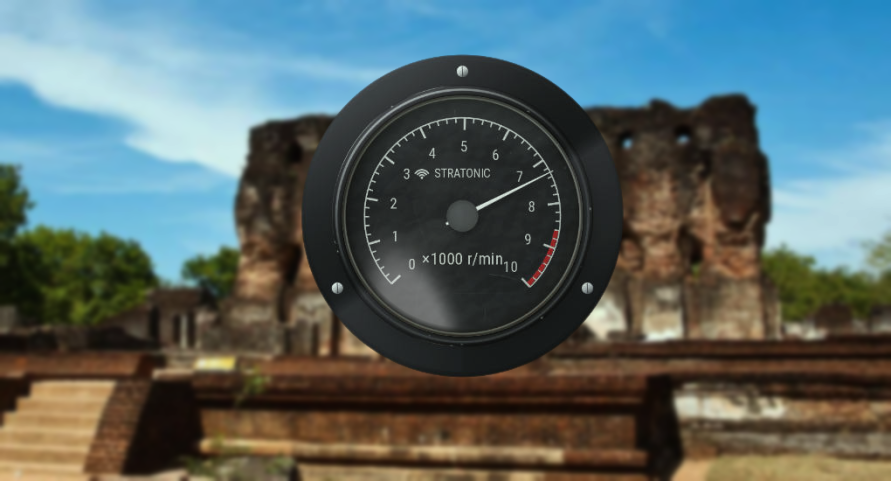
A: 7300 rpm
